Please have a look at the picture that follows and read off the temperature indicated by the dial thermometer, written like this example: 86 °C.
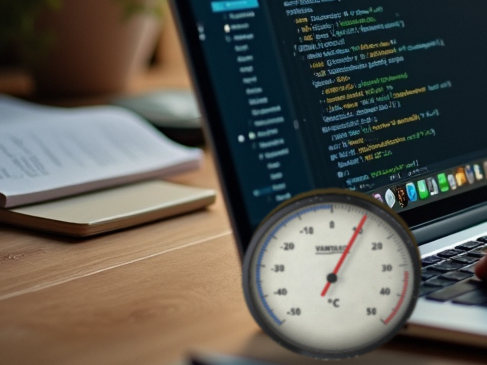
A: 10 °C
